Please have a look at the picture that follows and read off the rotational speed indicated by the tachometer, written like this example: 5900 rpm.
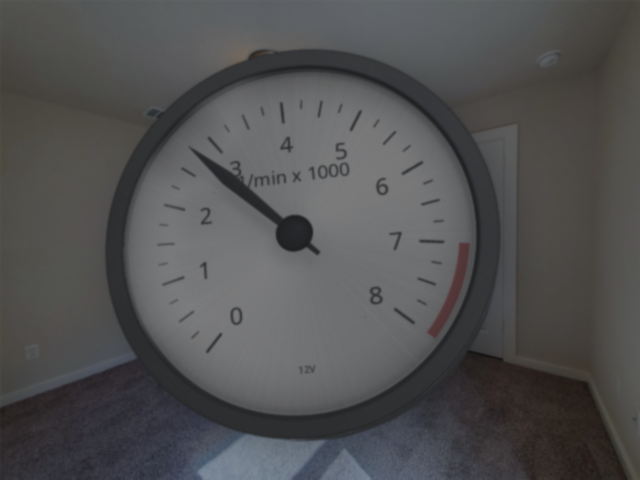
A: 2750 rpm
